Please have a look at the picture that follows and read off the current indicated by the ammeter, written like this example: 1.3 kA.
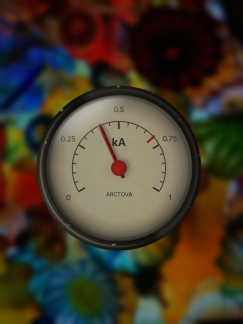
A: 0.4 kA
